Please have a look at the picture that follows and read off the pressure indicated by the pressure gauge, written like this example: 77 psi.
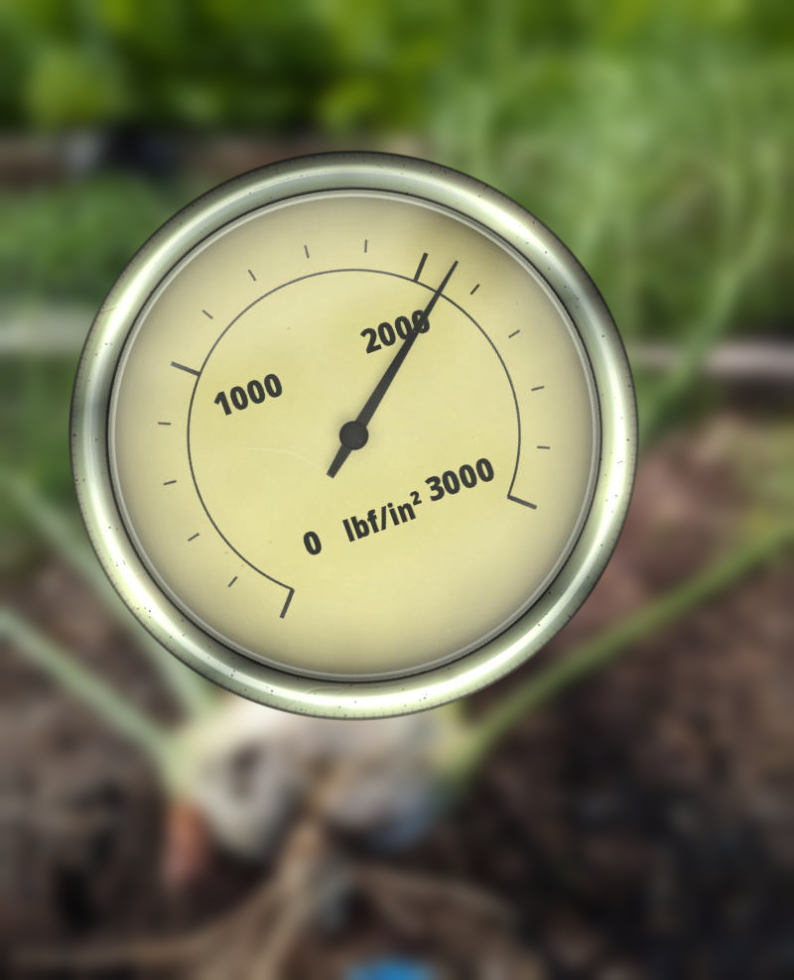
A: 2100 psi
